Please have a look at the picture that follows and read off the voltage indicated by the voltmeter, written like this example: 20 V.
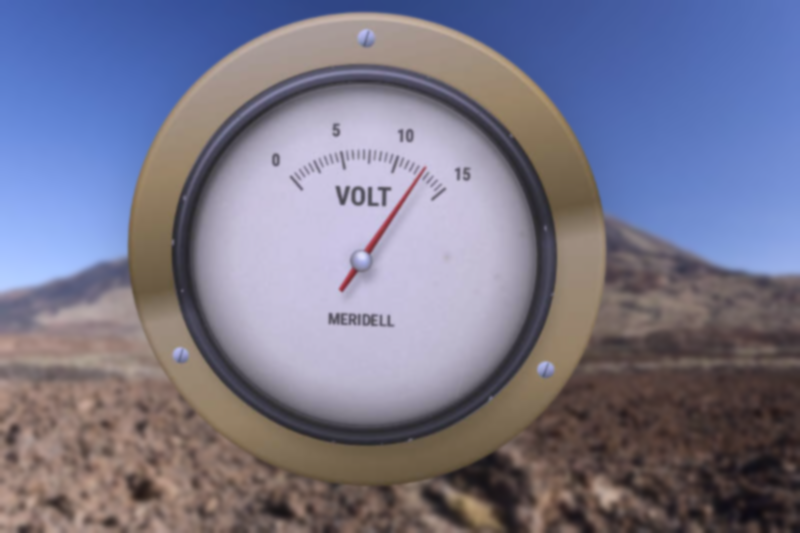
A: 12.5 V
